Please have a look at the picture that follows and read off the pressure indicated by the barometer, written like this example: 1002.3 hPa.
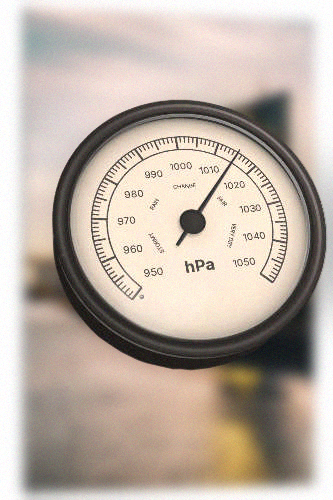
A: 1015 hPa
